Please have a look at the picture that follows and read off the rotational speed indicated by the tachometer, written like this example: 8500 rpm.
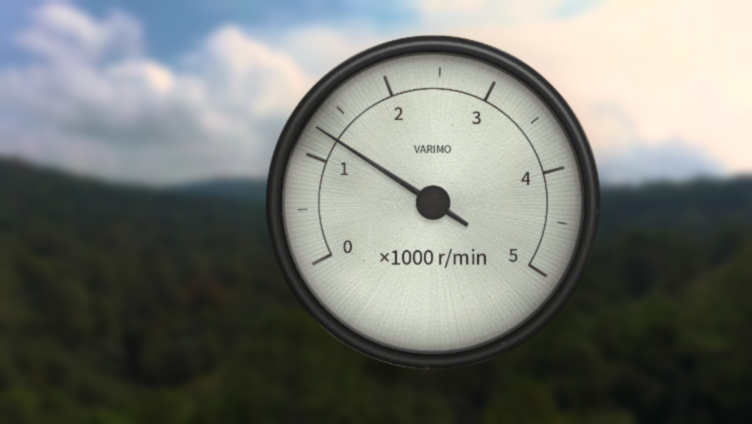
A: 1250 rpm
